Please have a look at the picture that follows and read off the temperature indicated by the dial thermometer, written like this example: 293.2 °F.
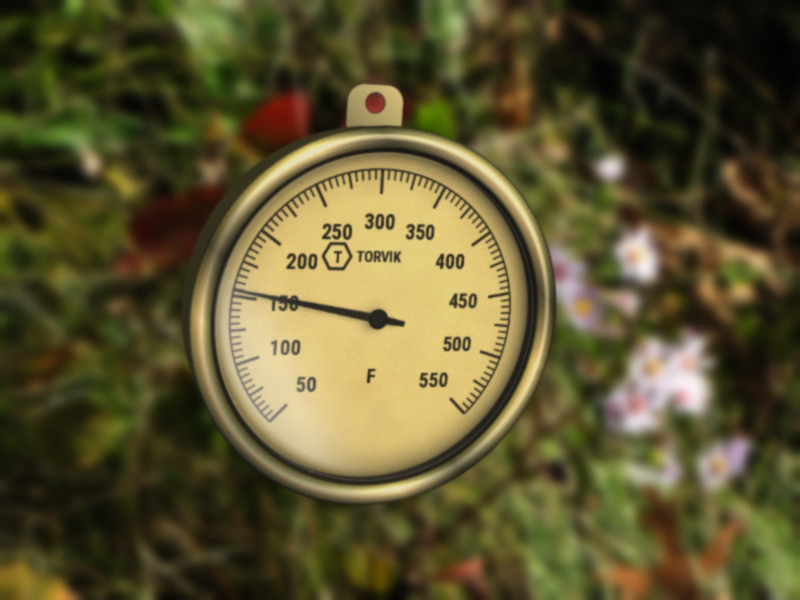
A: 155 °F
